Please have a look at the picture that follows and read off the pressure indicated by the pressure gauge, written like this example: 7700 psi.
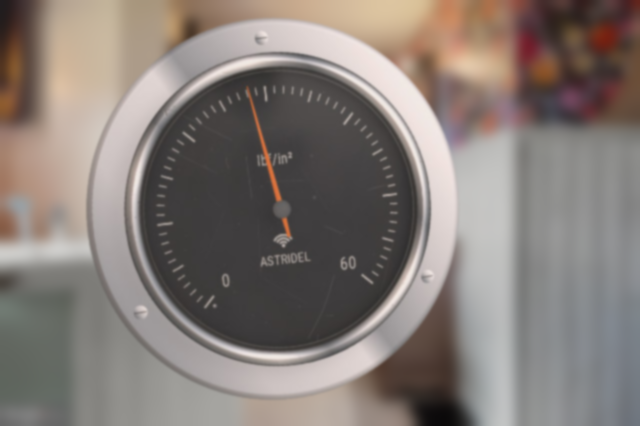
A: 28 psi
